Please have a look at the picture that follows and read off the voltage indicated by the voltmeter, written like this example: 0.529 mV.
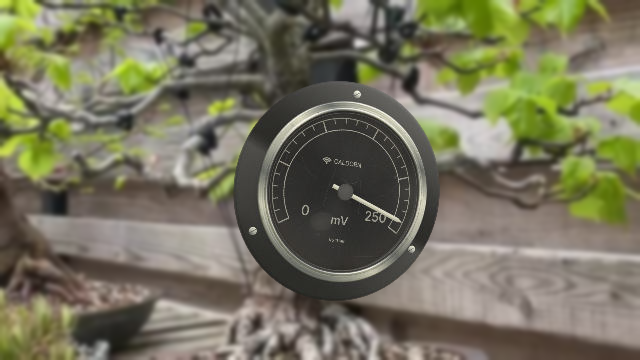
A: 240 mV
